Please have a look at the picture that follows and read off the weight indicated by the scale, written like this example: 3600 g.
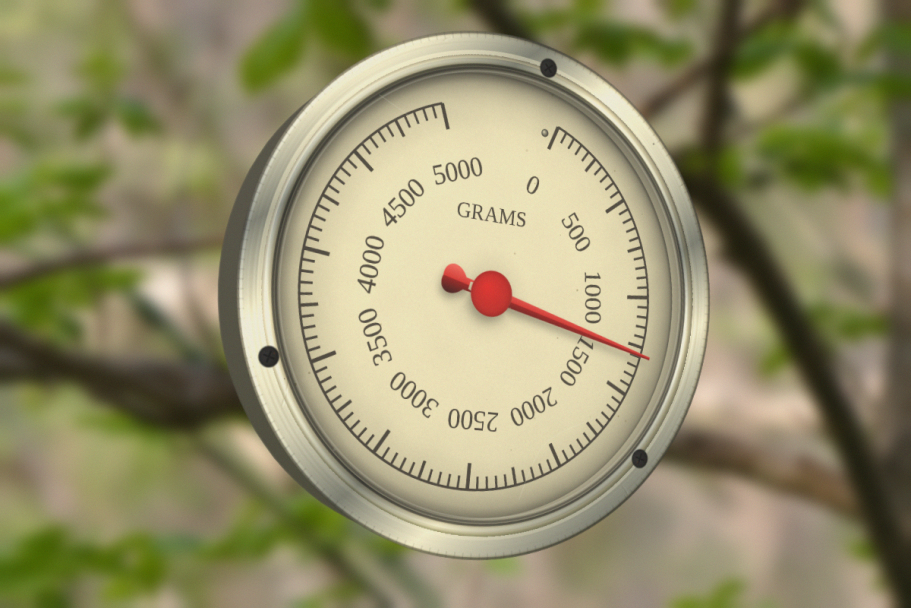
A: 1300 g
